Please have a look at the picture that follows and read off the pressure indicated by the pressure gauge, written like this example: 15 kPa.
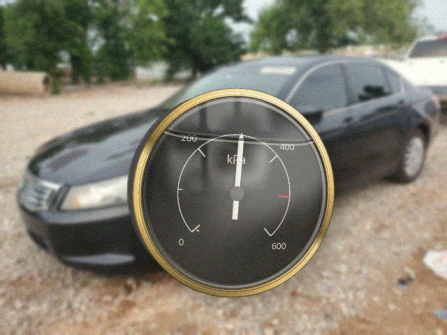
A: 300 kPa
